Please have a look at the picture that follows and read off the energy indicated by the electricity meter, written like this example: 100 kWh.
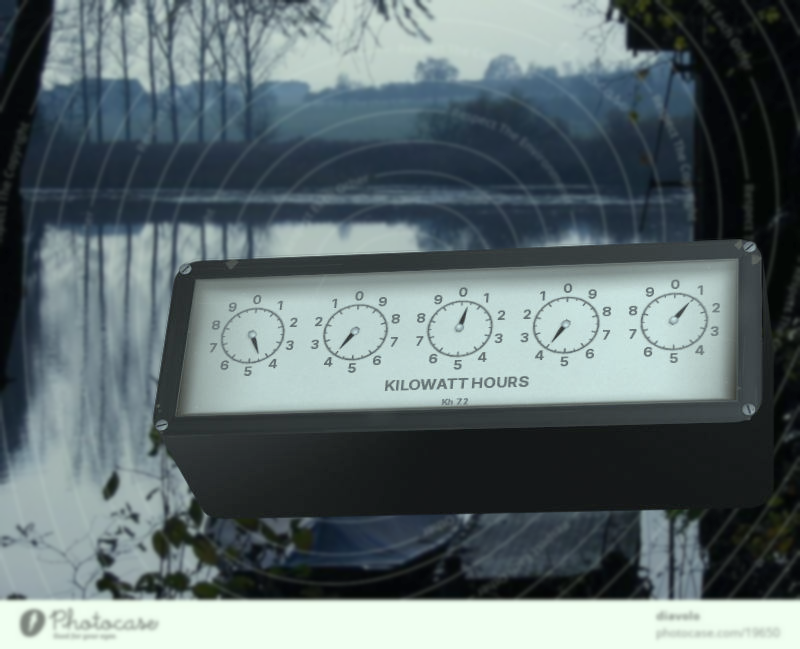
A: 44041 kWh
